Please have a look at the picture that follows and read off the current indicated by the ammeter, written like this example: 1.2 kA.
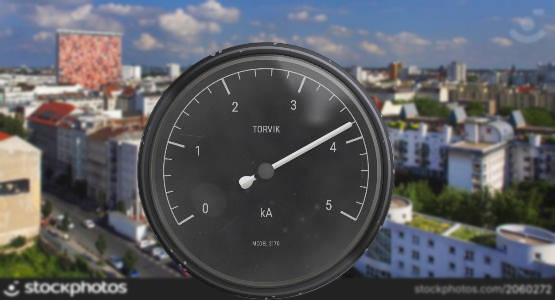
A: 3.8 kA
